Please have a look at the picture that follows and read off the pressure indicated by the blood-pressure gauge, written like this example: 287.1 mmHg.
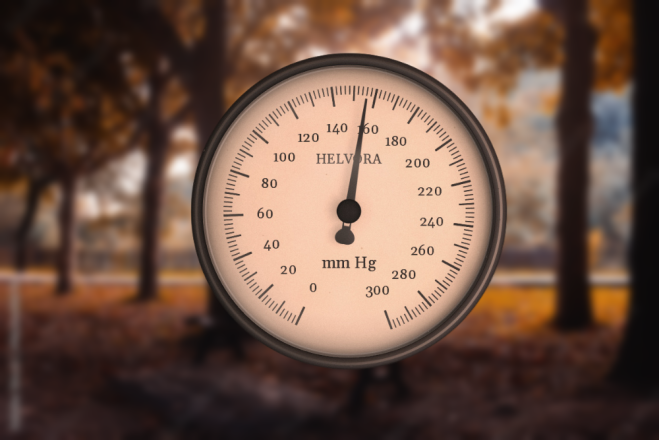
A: 156 mmHg
